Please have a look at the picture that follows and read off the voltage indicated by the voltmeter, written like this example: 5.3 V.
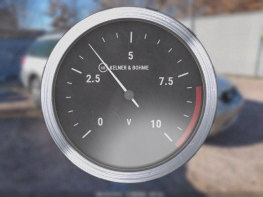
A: 3.5 V
